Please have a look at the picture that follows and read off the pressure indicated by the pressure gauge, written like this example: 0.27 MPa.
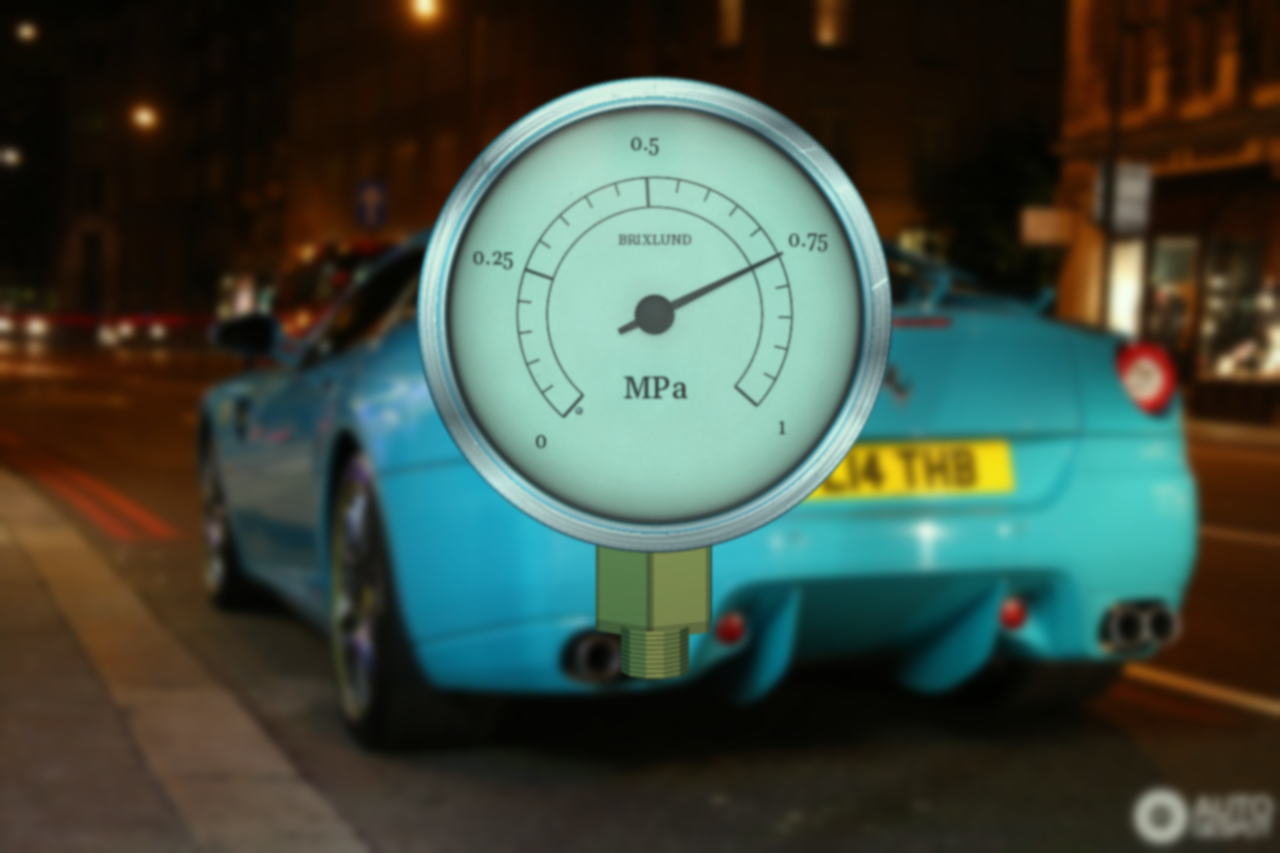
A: 0.75 MPa
